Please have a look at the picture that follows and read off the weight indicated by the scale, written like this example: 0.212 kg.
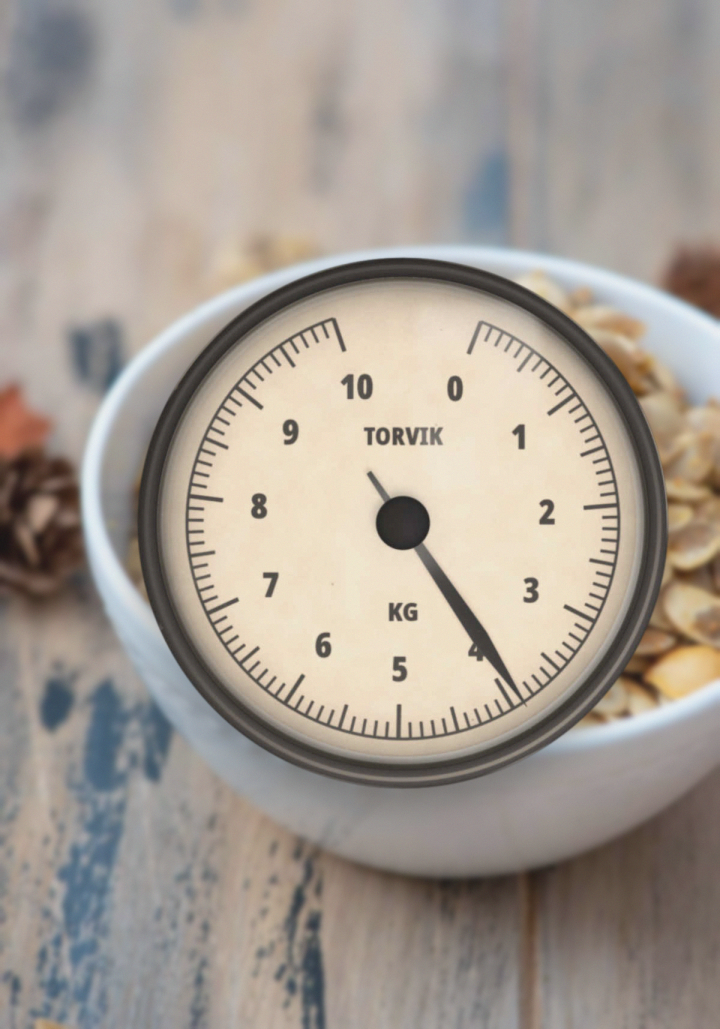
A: 3.9 kg
